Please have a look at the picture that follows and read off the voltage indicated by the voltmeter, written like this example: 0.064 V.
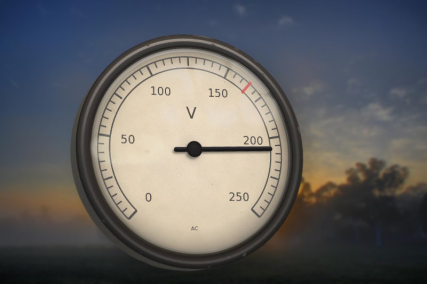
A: 207.5 V
